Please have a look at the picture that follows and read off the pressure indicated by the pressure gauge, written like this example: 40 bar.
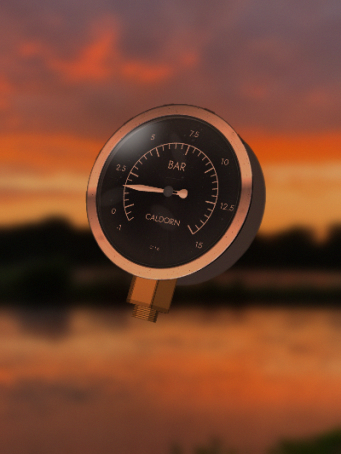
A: 1.5 bar
